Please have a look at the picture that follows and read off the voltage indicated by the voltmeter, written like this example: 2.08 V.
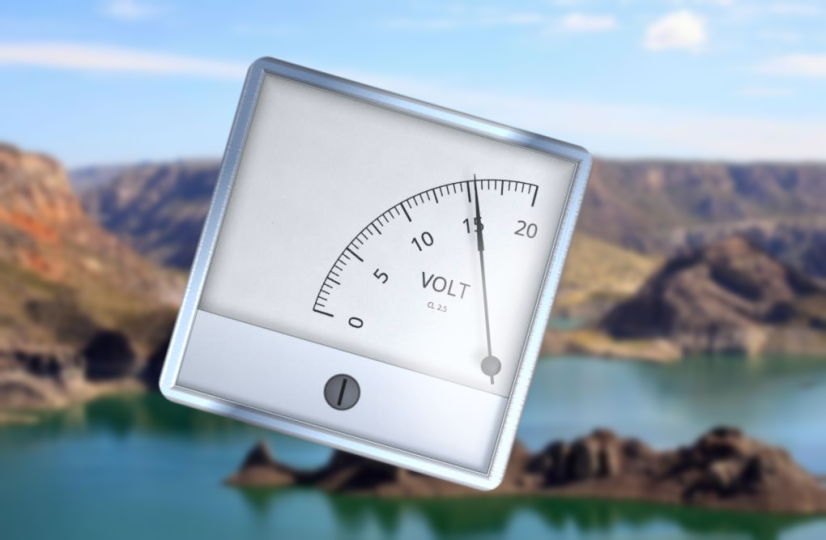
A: 15.5 V
